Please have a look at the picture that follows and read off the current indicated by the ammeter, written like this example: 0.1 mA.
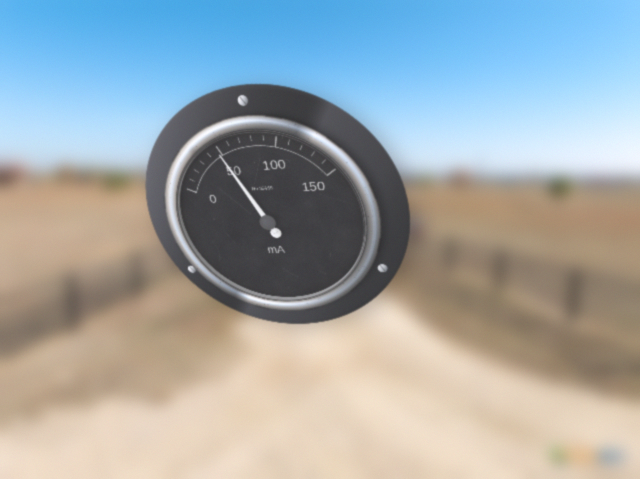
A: 50 mA
